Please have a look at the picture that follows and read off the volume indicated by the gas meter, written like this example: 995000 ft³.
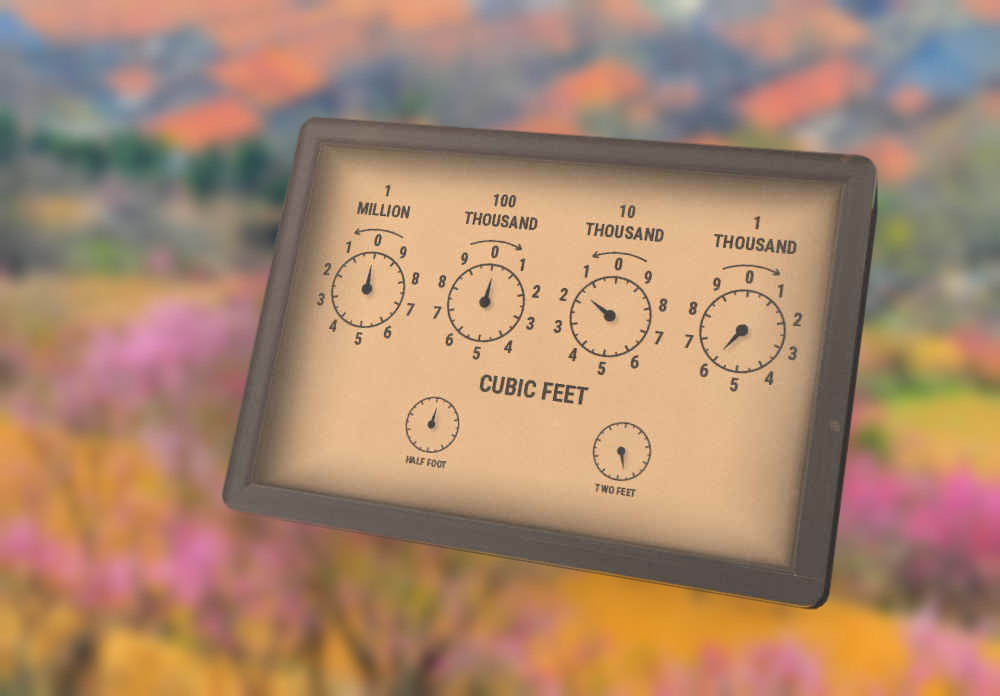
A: 1600 ft³
